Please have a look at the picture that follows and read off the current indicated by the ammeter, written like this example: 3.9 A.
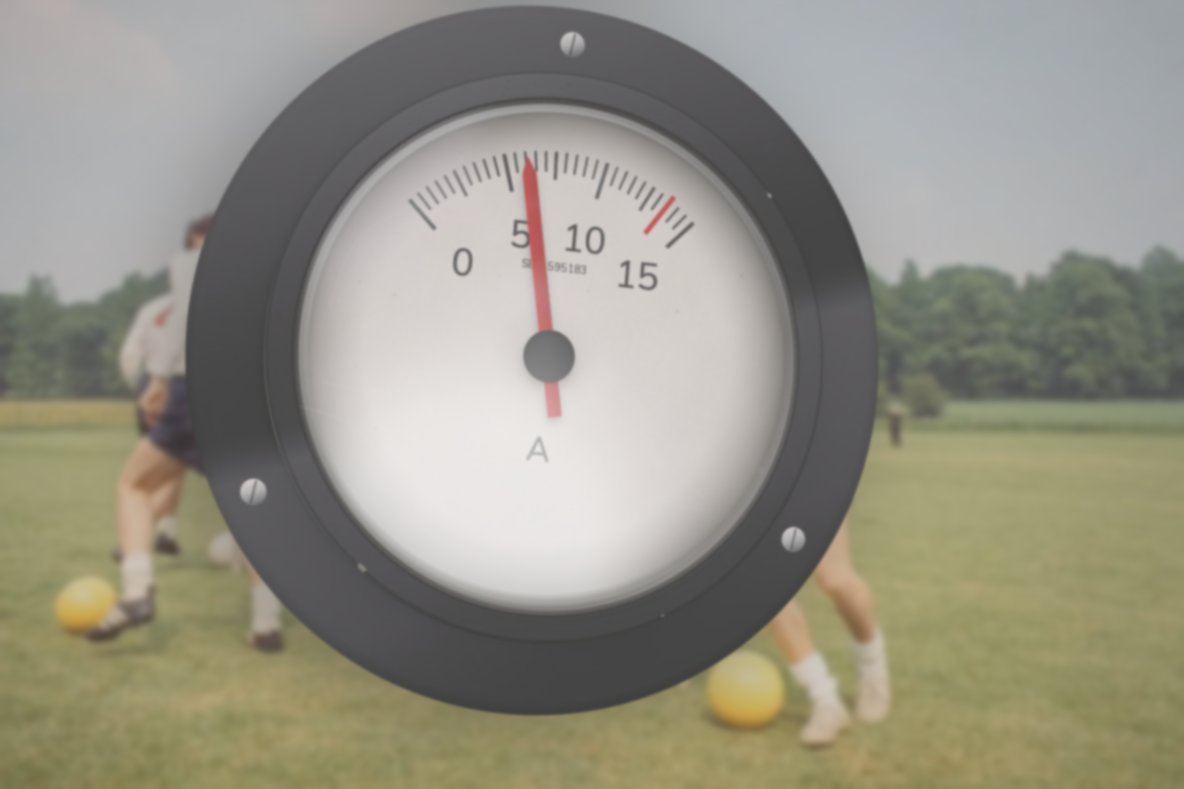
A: 6 A
